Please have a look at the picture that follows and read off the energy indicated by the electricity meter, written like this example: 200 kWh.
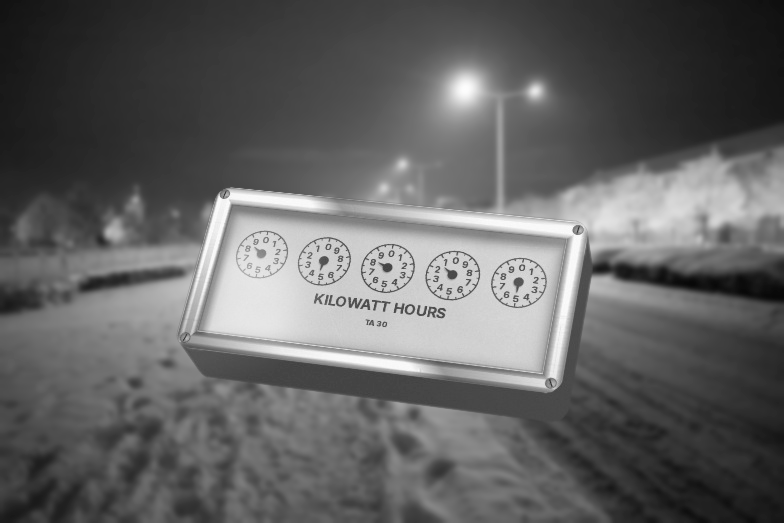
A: 84815 kWh
